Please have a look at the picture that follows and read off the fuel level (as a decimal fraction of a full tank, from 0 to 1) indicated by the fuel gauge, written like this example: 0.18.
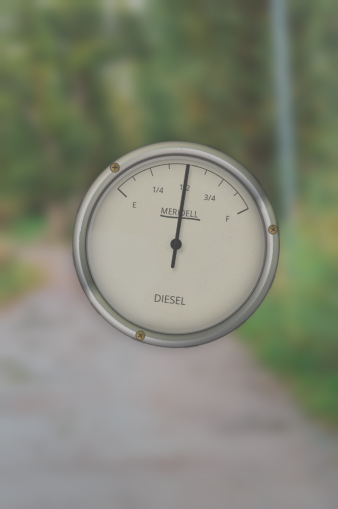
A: 0.5
